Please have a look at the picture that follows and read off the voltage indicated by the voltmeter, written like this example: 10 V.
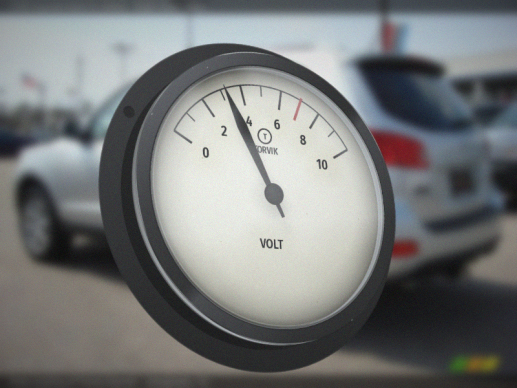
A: 3 V
